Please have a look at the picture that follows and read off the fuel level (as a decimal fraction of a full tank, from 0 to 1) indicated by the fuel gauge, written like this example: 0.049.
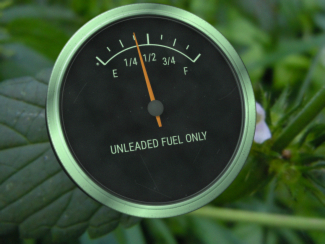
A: 0.375
